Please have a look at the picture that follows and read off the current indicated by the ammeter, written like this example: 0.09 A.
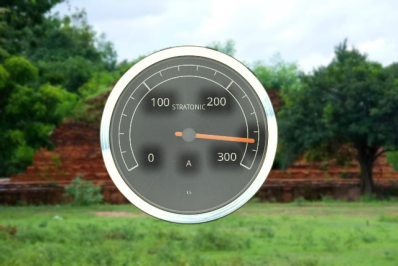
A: 270 A
